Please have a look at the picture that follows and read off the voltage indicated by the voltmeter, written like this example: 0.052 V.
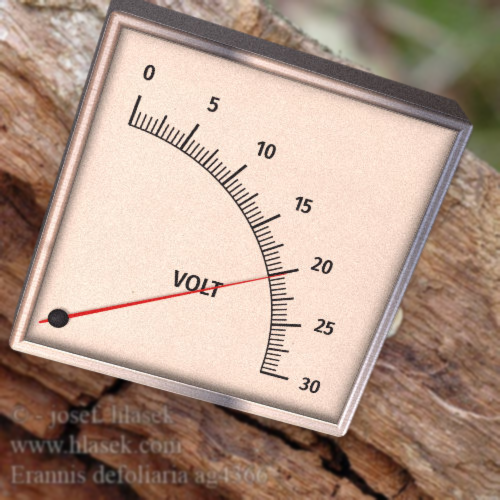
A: 20 V
